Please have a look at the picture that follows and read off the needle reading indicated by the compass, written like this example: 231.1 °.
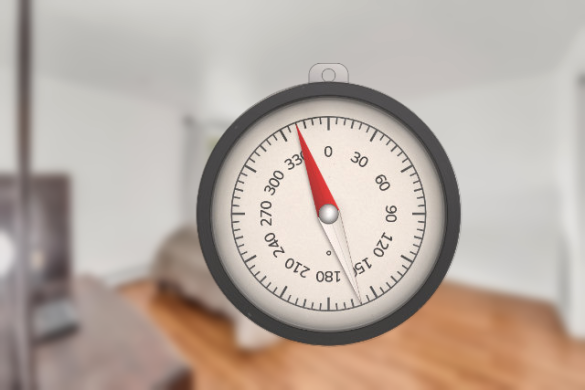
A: 340 °
